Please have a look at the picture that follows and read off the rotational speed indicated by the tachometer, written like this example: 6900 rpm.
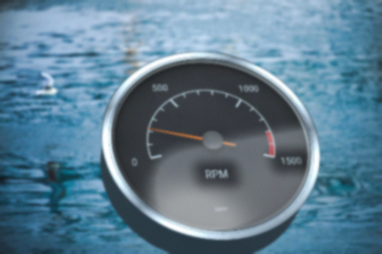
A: 200 rpm
